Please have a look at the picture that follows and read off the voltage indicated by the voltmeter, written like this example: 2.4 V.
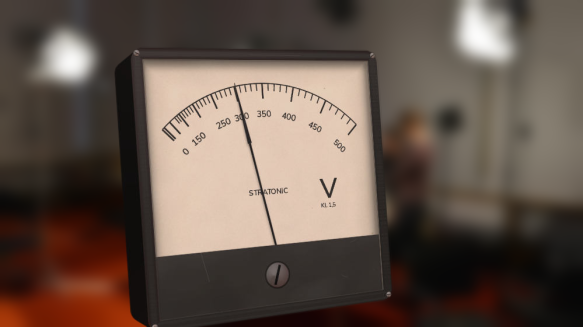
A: 300 V
